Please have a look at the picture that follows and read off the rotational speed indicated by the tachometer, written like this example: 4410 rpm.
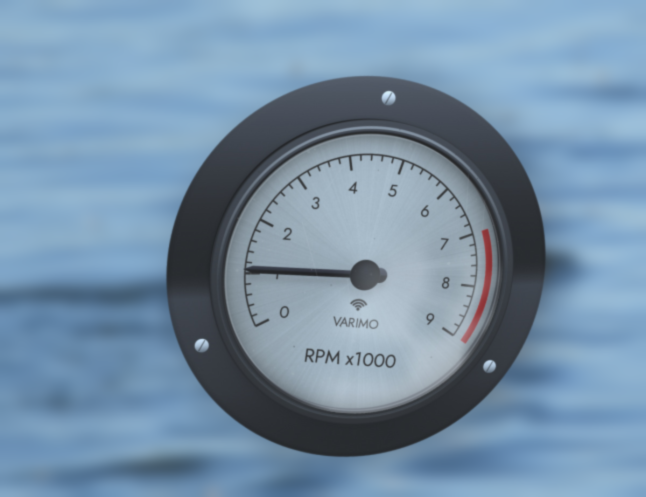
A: 1100 rpm
